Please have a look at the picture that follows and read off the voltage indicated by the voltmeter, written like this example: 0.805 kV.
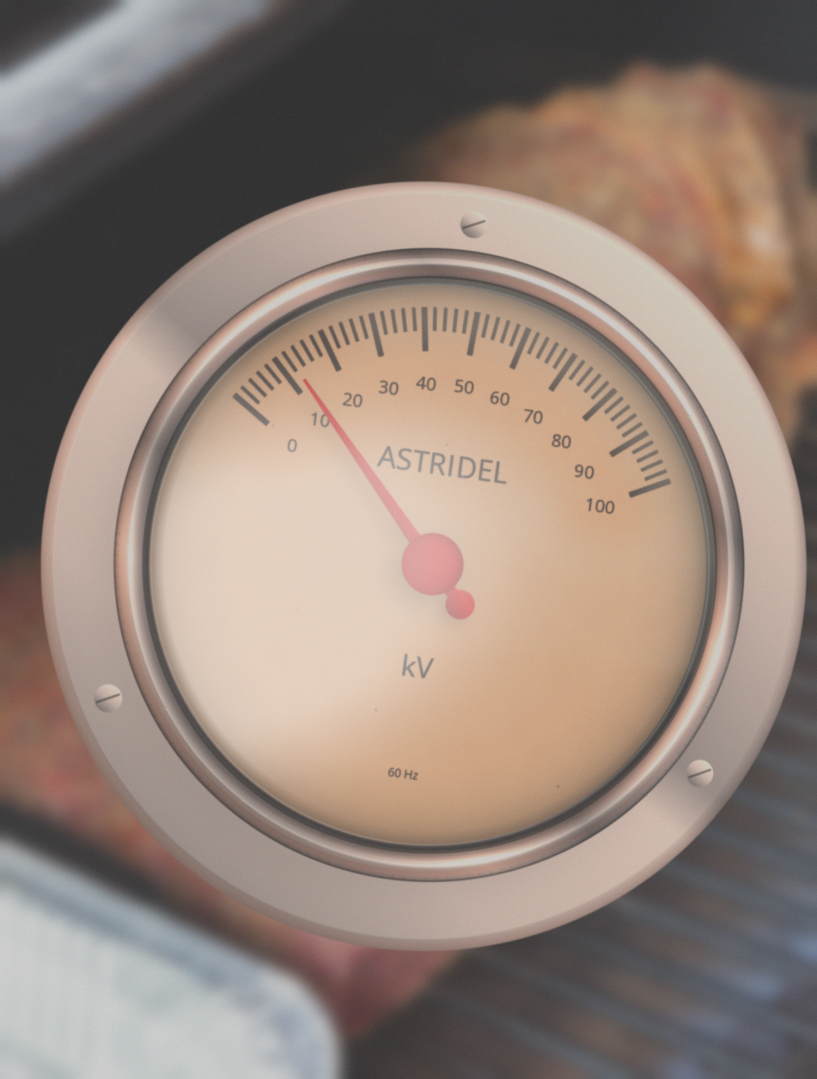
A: 12 kV
